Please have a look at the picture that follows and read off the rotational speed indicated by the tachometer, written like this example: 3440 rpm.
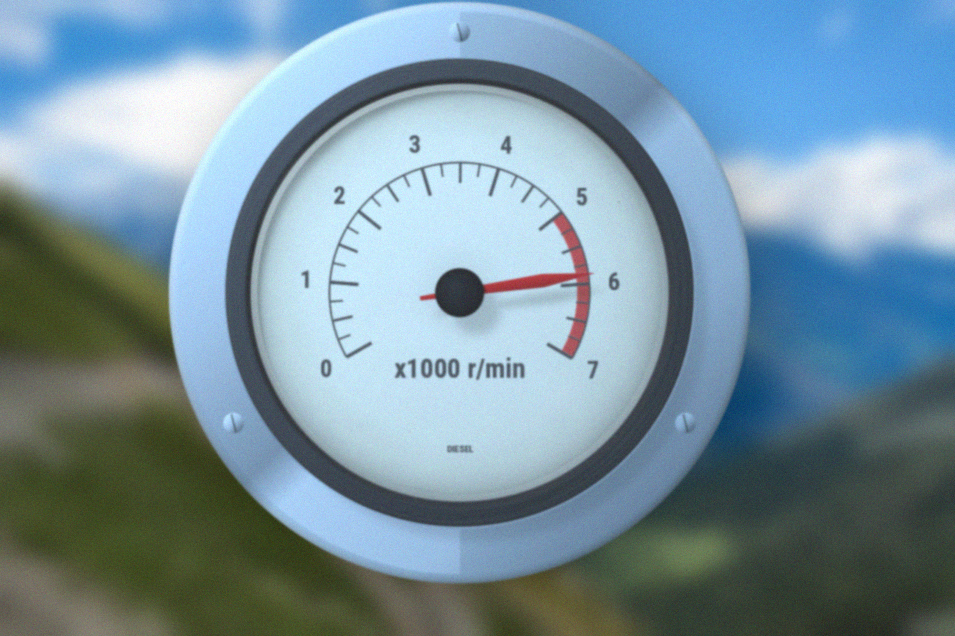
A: 5875 rpm
